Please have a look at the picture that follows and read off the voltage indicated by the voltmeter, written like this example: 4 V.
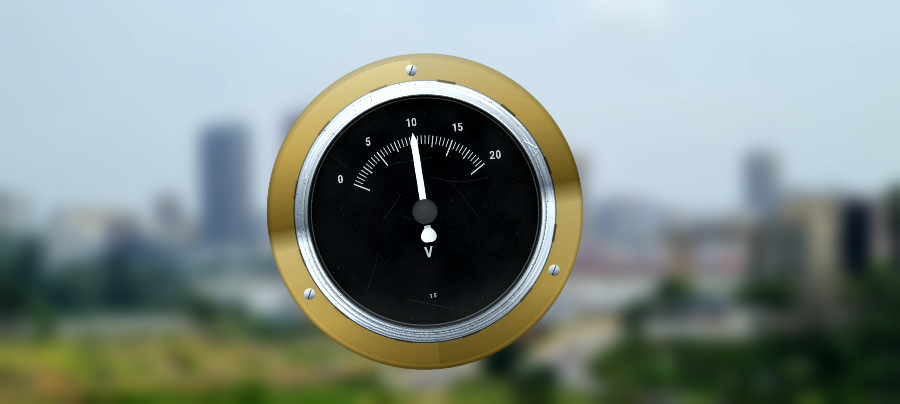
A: 10 V
